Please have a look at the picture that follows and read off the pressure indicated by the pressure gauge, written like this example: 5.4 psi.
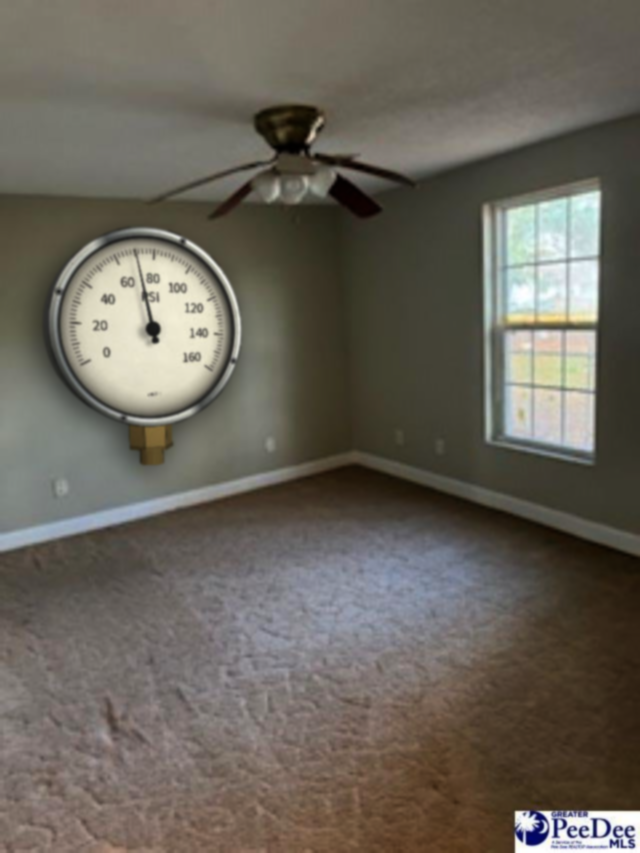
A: 70 psi
